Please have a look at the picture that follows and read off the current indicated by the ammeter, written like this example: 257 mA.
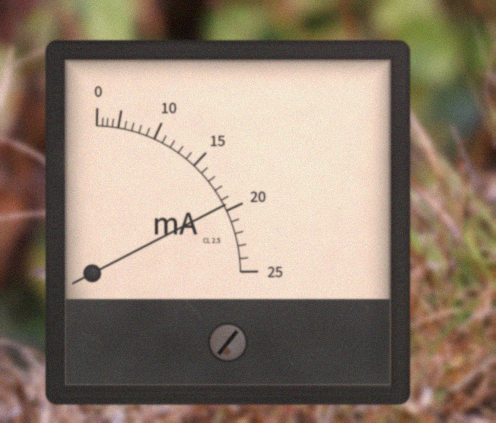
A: 19.5 mA
